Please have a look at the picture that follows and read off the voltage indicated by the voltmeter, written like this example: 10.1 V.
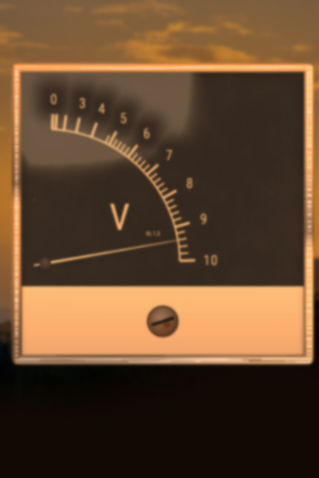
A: 9.4 V
